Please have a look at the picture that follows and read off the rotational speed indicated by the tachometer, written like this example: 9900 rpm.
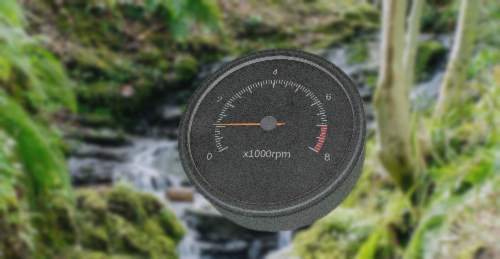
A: 1000 rpm
